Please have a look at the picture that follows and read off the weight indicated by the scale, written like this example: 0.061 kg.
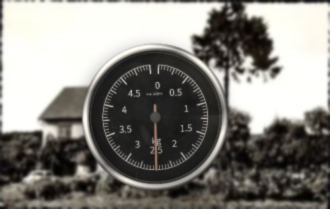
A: 2.5 kg
